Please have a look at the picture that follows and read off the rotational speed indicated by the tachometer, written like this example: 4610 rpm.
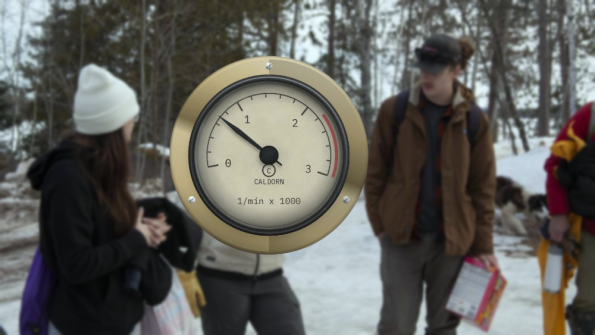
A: 700 rpm
